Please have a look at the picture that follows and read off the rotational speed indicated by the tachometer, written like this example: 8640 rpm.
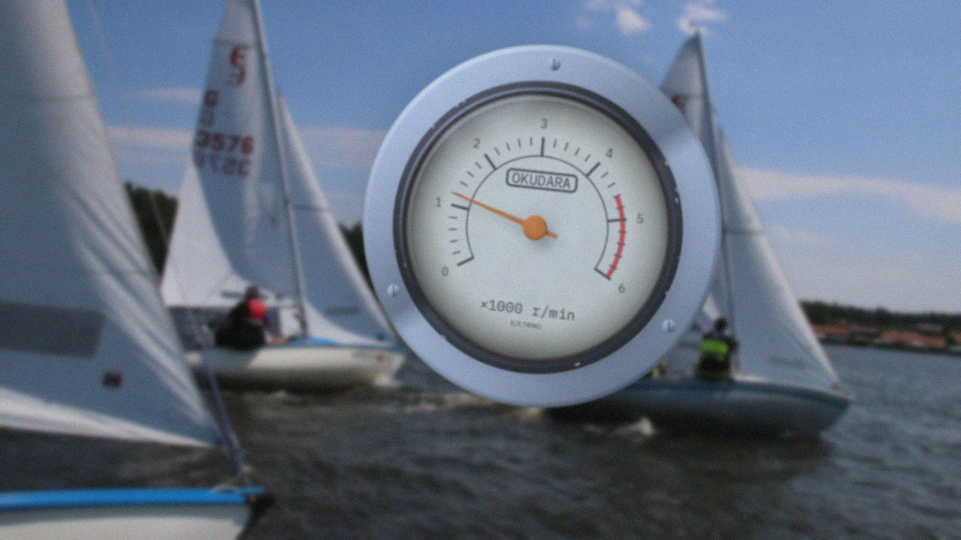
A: 1200 rpm
